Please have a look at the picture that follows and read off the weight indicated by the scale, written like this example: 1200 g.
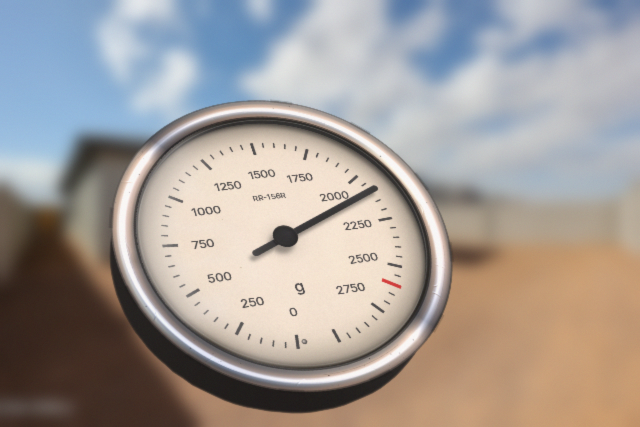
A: 2100 g
